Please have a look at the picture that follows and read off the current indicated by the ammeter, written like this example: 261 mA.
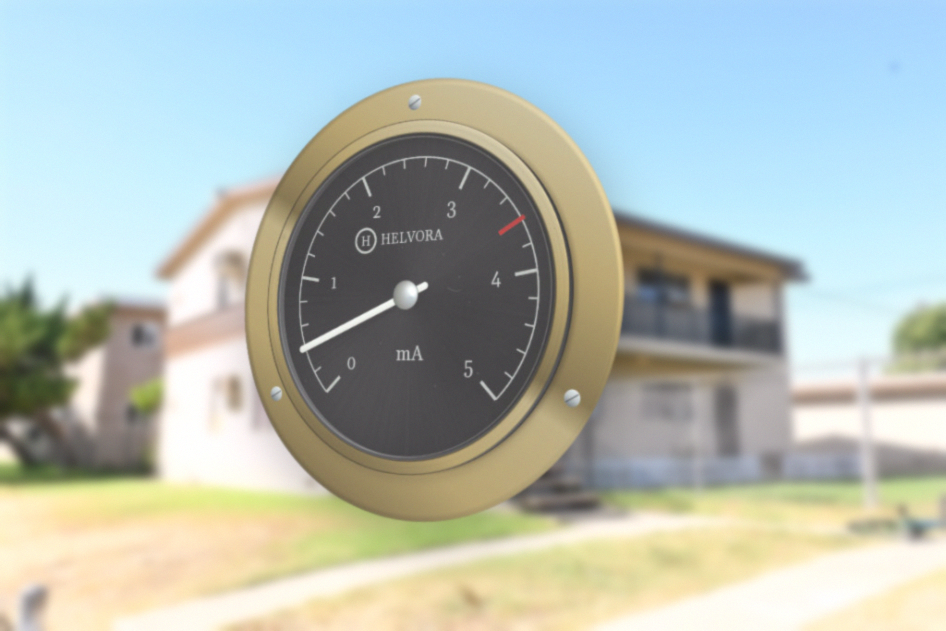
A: 0.4 mA
